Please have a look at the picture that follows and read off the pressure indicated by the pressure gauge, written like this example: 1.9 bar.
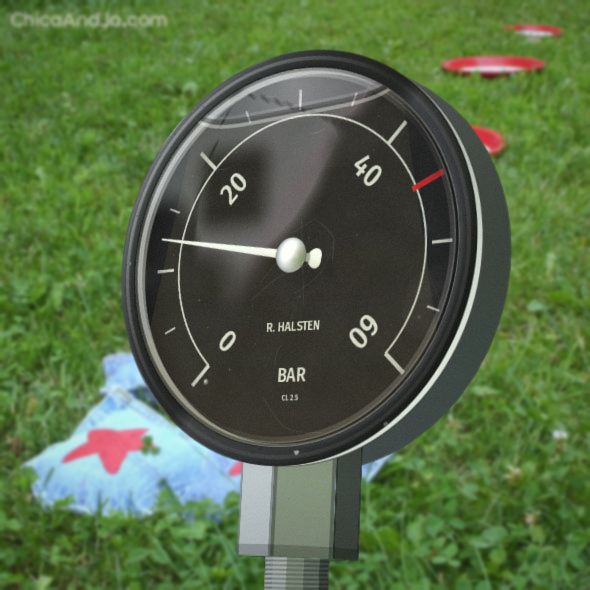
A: 12.5 bar
